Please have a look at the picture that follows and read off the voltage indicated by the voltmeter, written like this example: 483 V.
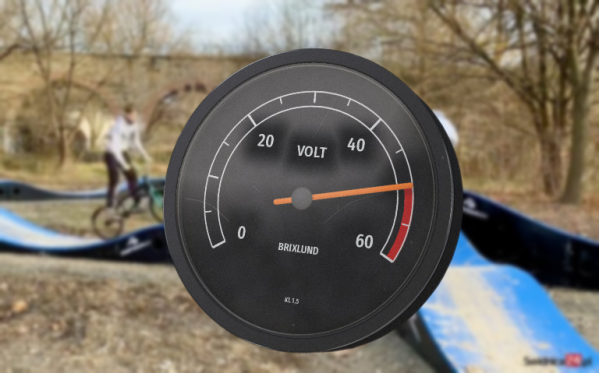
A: 50 V
